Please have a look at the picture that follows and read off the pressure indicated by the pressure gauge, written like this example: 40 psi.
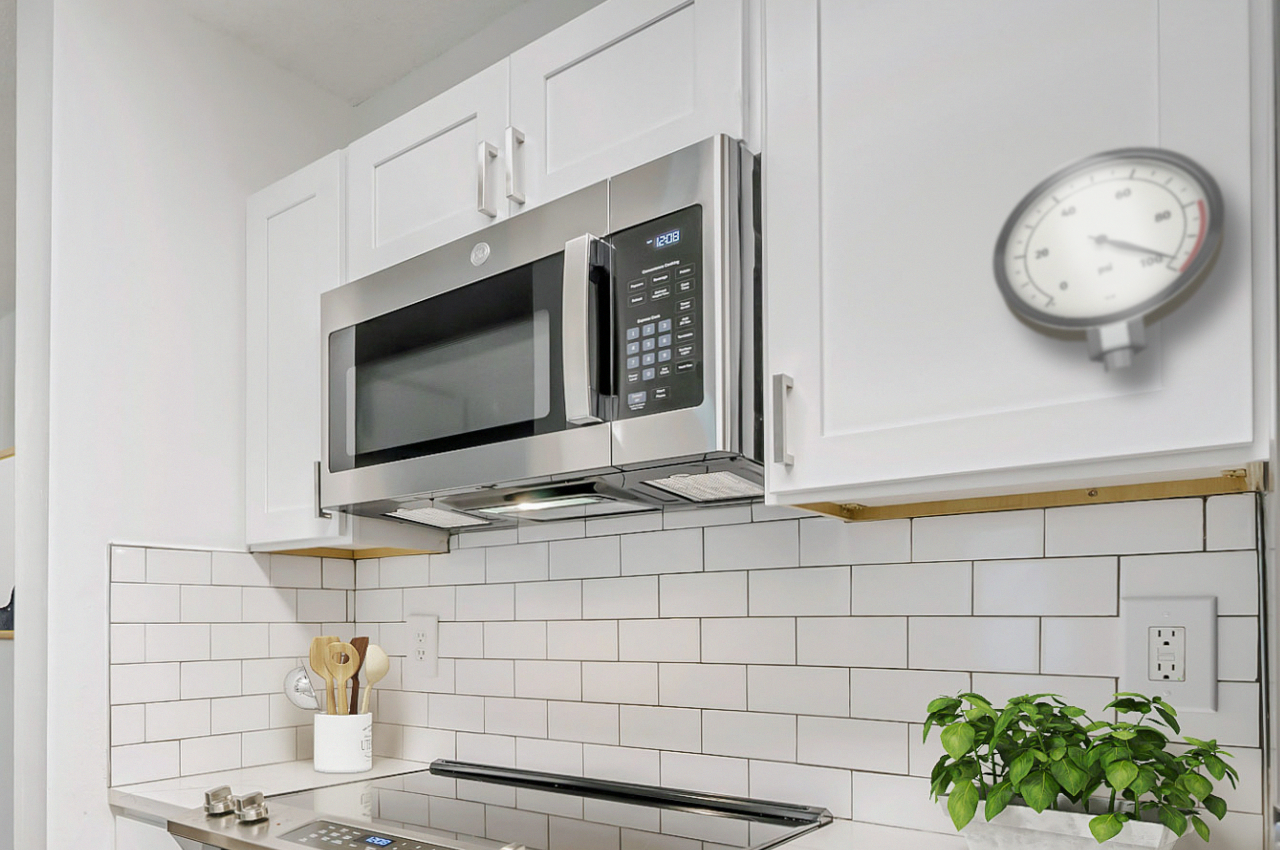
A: 97.5 psi
